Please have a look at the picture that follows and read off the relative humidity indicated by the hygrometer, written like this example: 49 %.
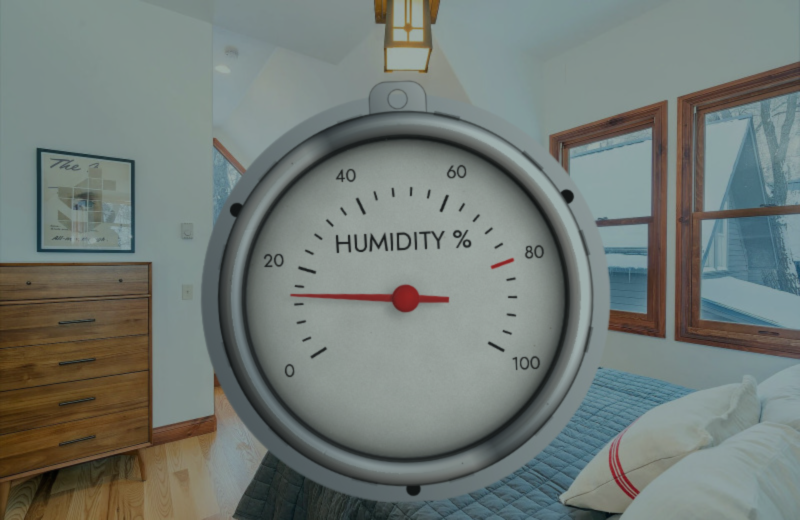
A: 14 %
